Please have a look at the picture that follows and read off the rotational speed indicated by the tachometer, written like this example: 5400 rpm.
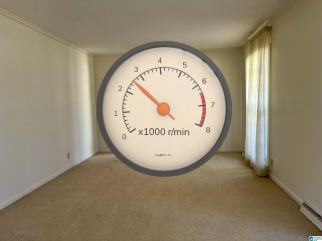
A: 2600 rpm
